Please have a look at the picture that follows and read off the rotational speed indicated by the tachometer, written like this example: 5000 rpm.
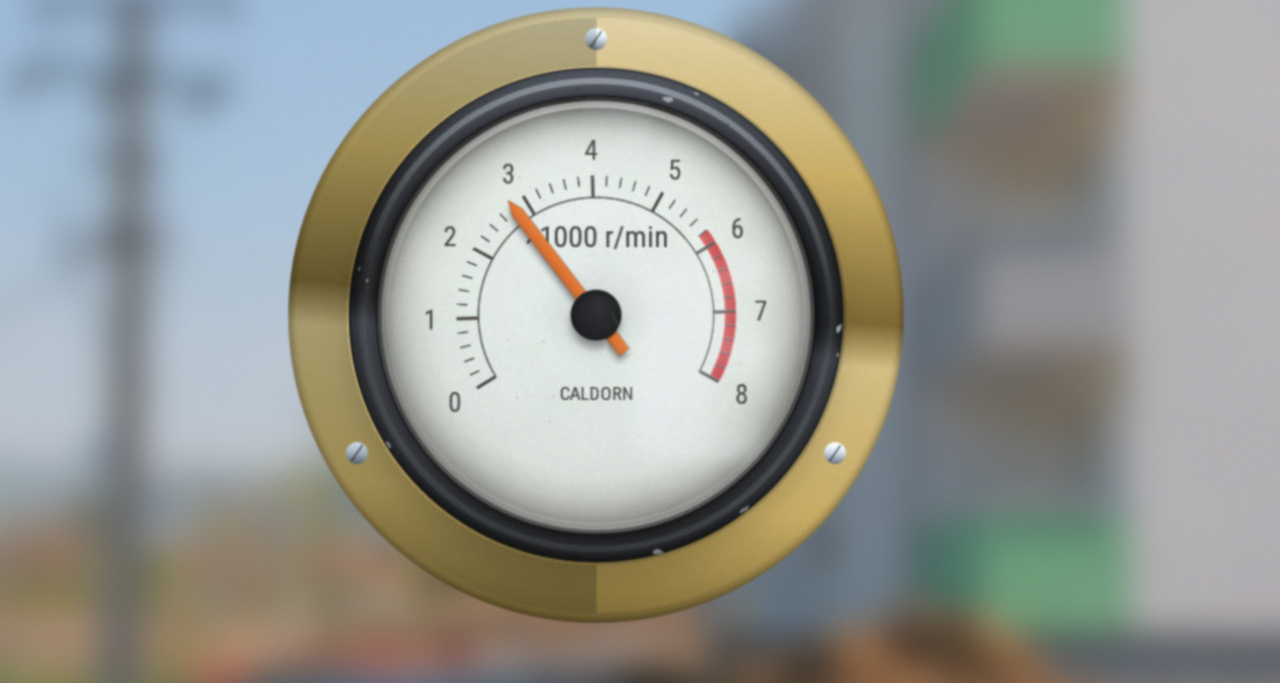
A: 2800 rpm
